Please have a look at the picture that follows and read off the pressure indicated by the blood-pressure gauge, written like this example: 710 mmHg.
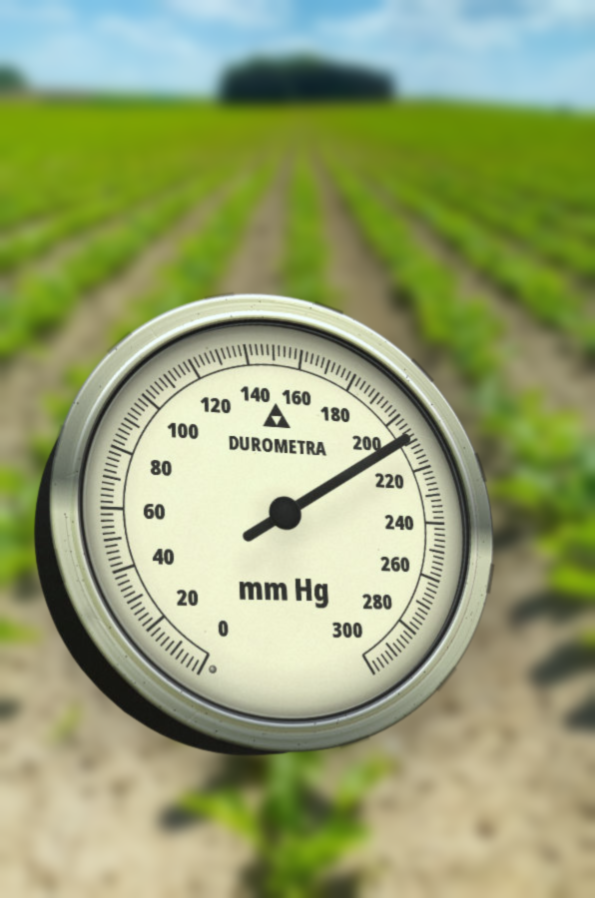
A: 208 mmHg
